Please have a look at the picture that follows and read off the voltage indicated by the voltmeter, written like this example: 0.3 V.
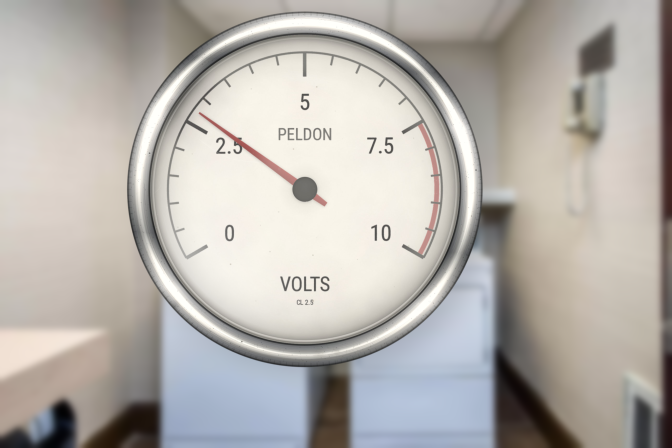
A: 2.75 V
